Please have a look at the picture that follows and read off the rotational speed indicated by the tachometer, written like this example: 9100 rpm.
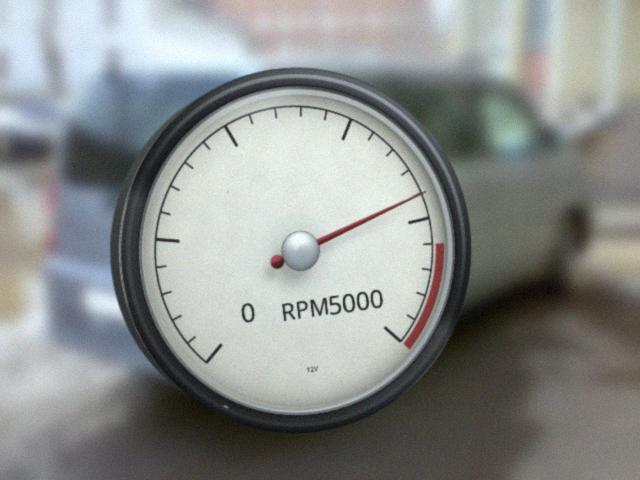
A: 3800 rpm
